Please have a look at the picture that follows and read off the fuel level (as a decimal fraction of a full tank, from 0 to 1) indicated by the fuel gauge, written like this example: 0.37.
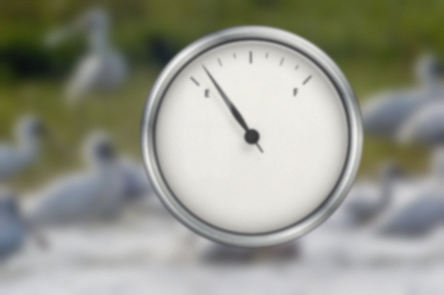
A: 0.125
